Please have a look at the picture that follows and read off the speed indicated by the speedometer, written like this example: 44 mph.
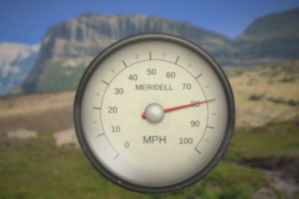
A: 80 mph
